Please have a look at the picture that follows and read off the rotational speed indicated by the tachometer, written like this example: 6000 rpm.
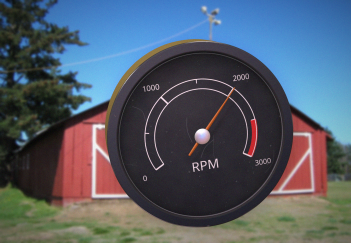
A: 2000 rpm
